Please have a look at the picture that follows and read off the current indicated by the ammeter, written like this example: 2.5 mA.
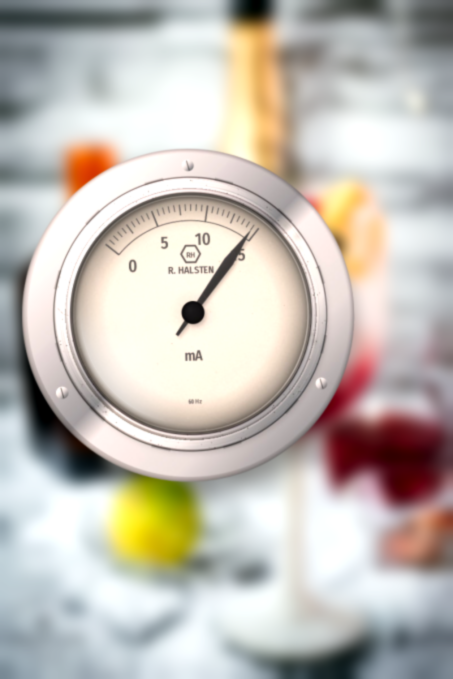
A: 14.5 mA
